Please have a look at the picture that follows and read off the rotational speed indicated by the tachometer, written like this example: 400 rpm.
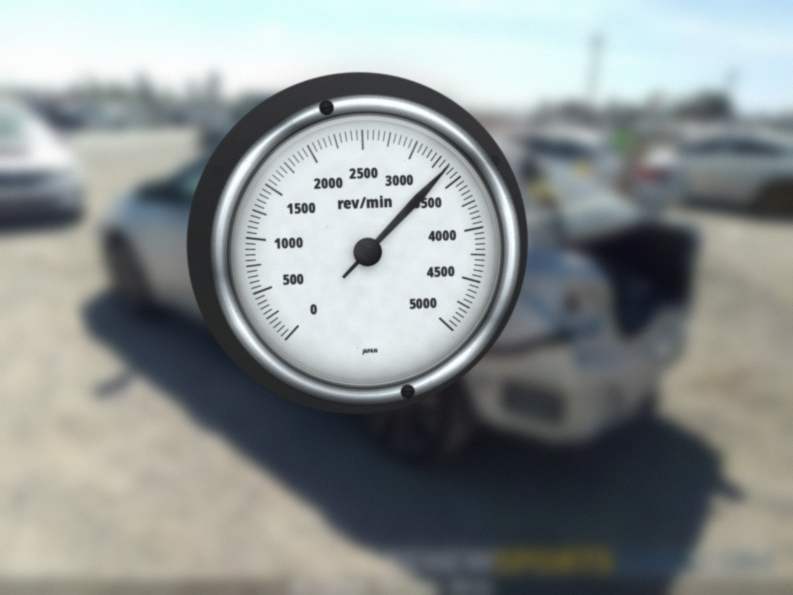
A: 3350 rpm
